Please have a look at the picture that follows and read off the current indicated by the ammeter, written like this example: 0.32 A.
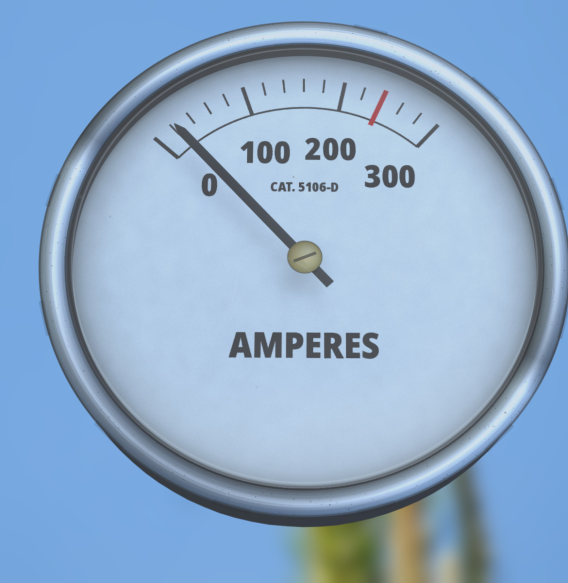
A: 20 A
